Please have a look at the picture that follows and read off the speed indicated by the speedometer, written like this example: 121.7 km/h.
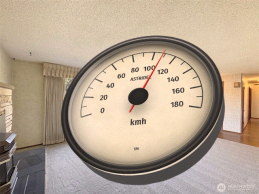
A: 110 km/h
